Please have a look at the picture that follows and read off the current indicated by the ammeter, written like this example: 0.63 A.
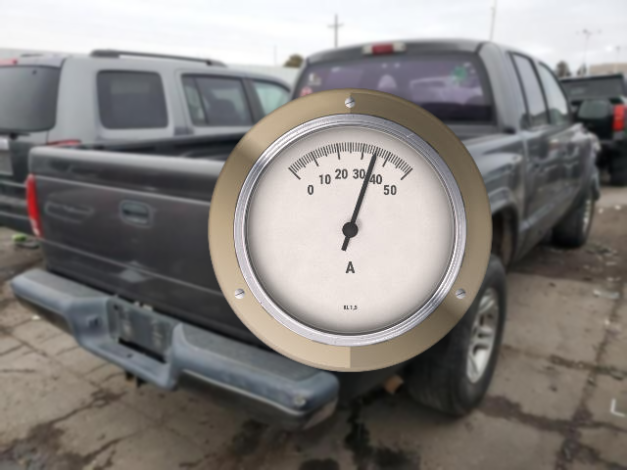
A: 35 A
